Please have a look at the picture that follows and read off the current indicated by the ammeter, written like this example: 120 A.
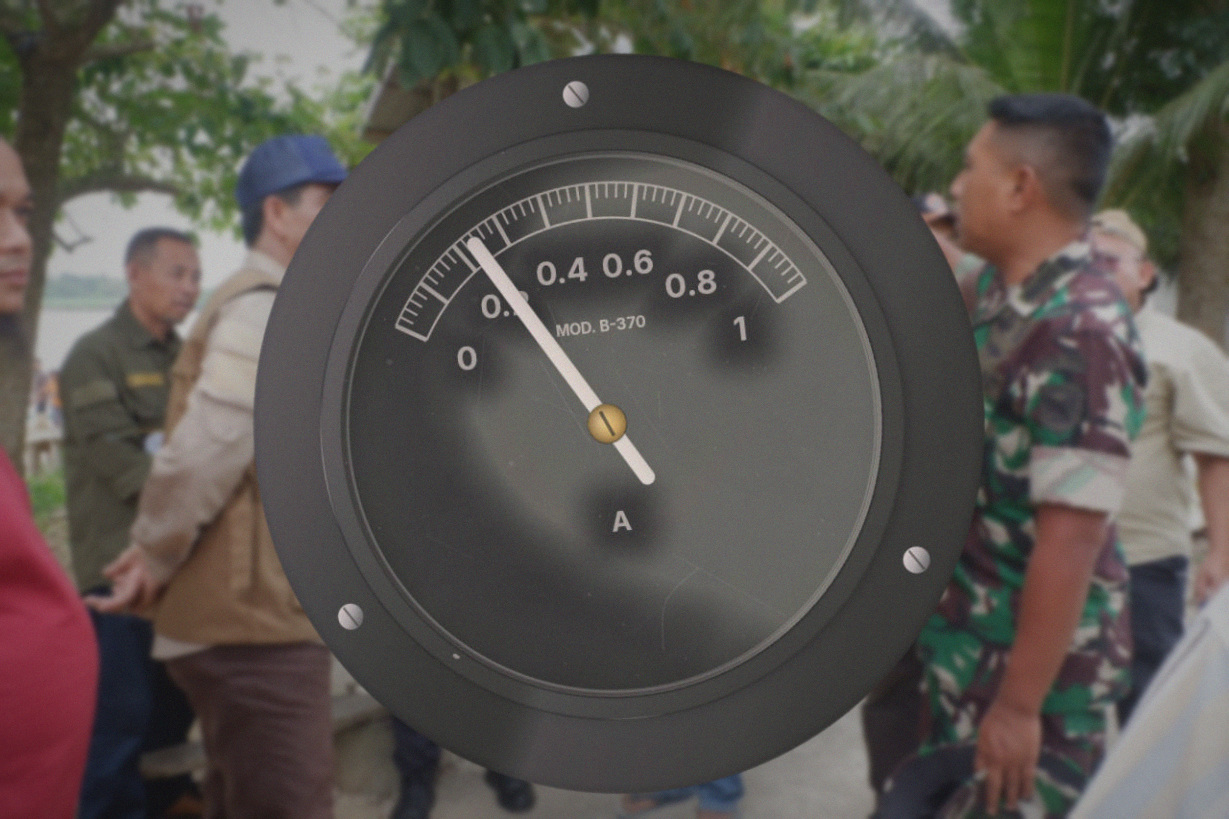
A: 0.24 A
